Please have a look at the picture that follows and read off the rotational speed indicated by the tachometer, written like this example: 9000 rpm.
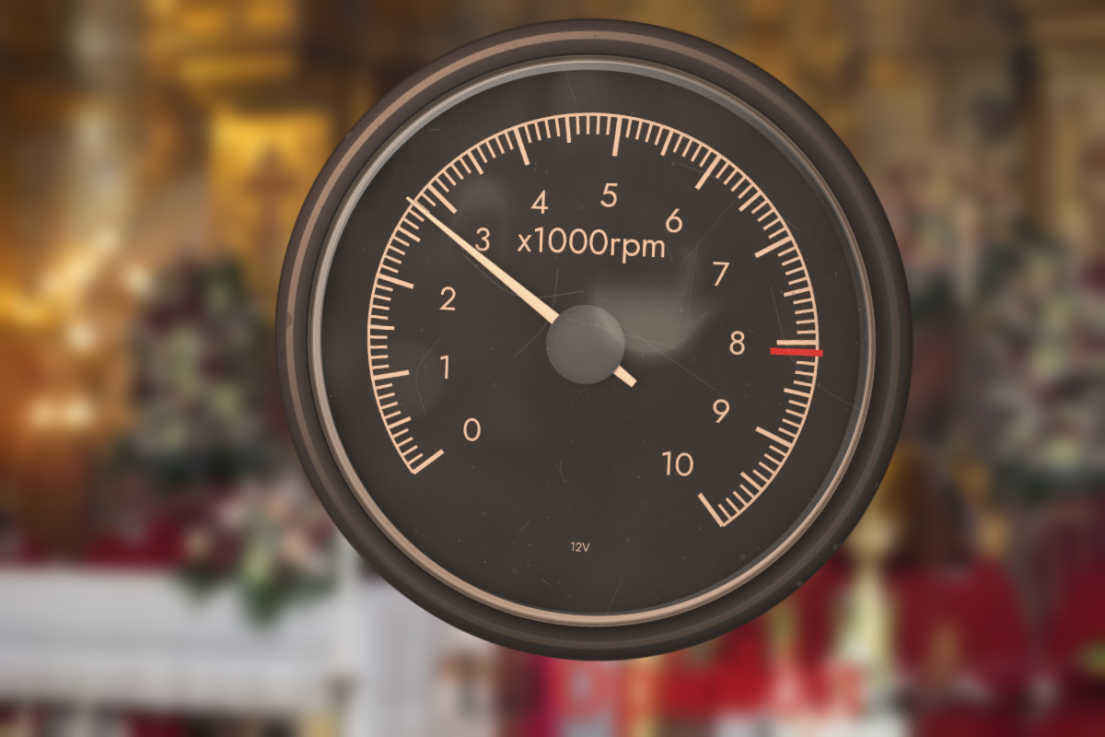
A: 2800 rpm
